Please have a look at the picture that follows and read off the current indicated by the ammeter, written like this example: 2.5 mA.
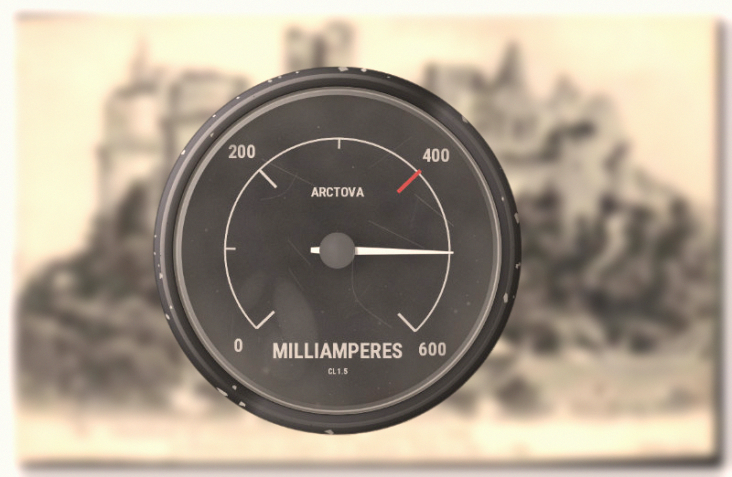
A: 500 mA
